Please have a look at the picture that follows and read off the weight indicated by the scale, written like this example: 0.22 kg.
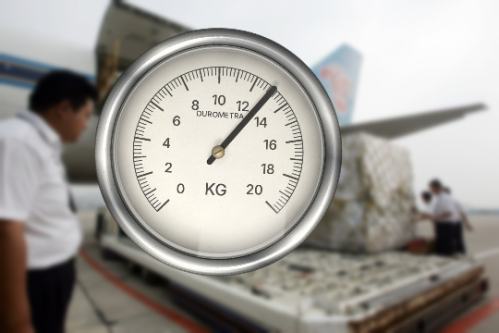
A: 13 kg
